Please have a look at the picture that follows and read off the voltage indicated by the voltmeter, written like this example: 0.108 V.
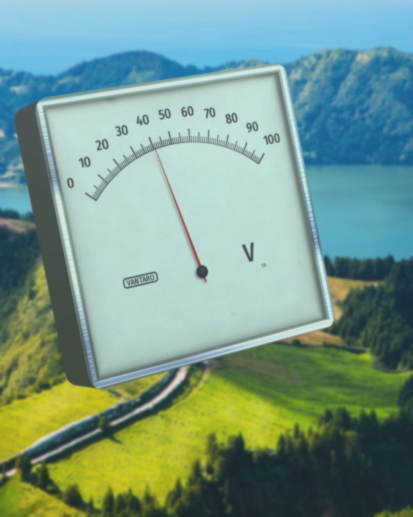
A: 40 V
